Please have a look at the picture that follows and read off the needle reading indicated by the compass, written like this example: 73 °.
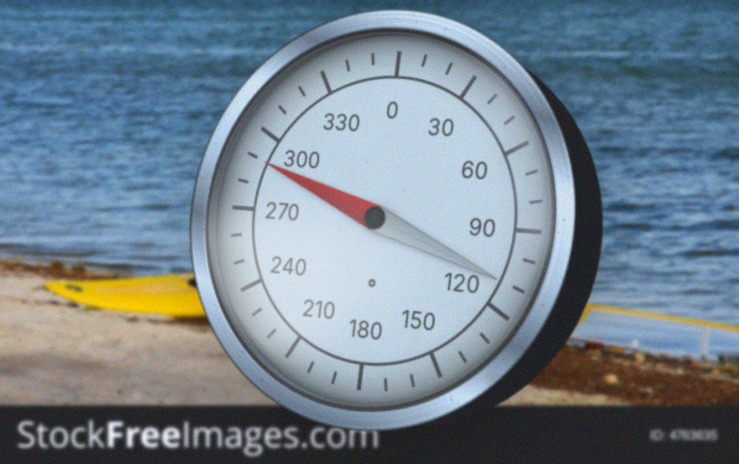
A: 290 °
